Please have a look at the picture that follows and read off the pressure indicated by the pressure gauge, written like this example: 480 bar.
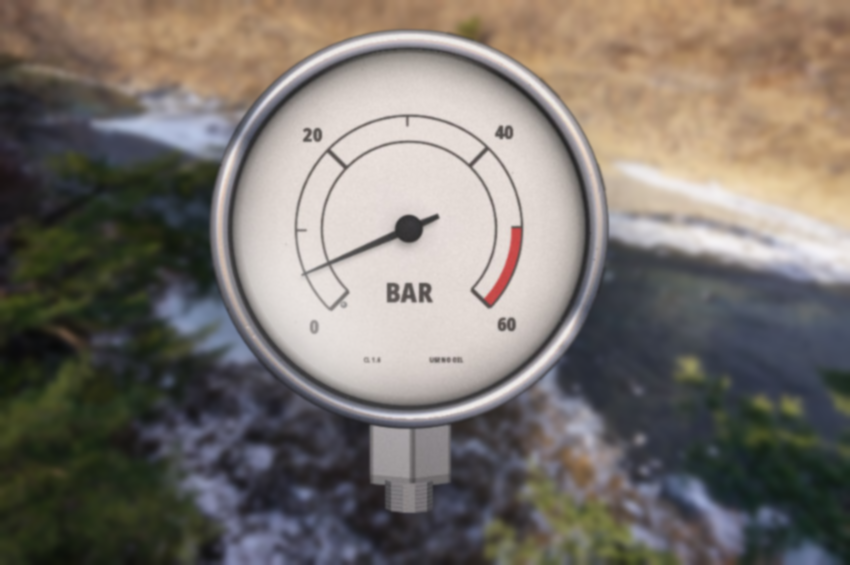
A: 5 bar
